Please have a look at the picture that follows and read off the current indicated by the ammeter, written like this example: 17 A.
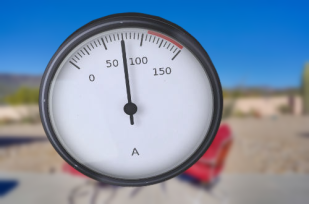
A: 75 A
